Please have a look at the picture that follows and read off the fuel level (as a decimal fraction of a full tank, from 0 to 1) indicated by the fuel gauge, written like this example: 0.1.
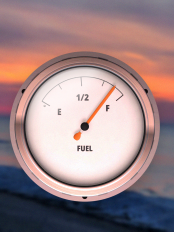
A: 0.875
